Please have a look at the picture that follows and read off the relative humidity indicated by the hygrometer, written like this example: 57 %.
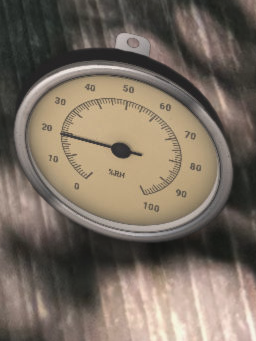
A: 20 %
